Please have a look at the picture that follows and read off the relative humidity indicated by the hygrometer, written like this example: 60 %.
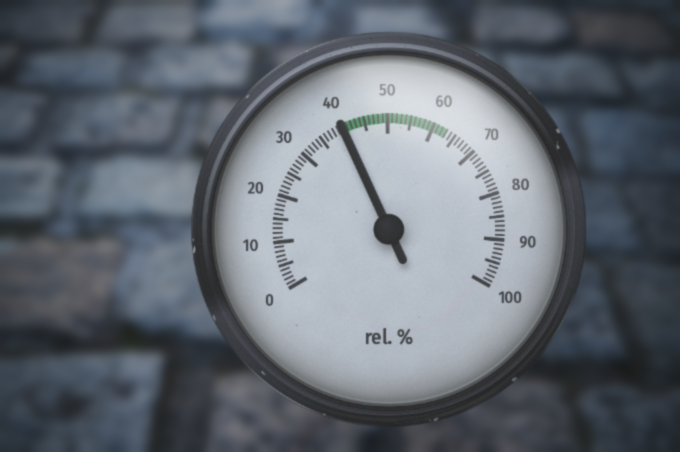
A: 40 %
